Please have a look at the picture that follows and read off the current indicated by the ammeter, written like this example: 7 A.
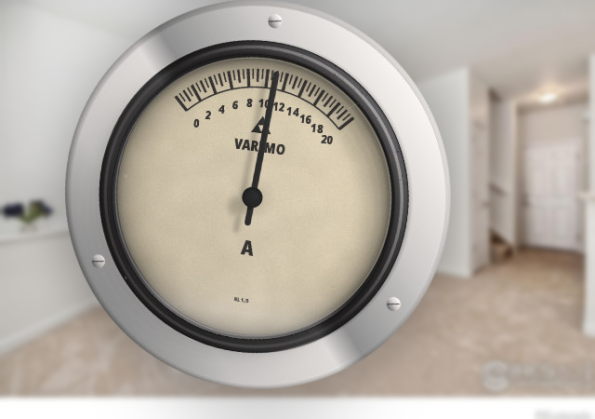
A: 11 A
